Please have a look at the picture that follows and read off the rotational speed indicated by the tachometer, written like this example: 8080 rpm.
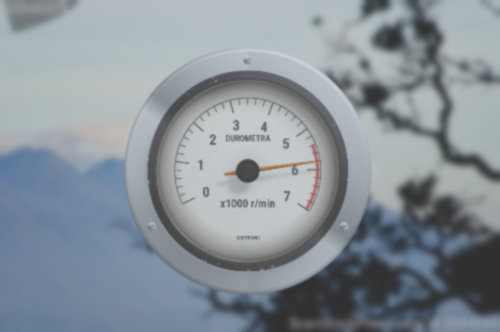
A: 5800 rpm
